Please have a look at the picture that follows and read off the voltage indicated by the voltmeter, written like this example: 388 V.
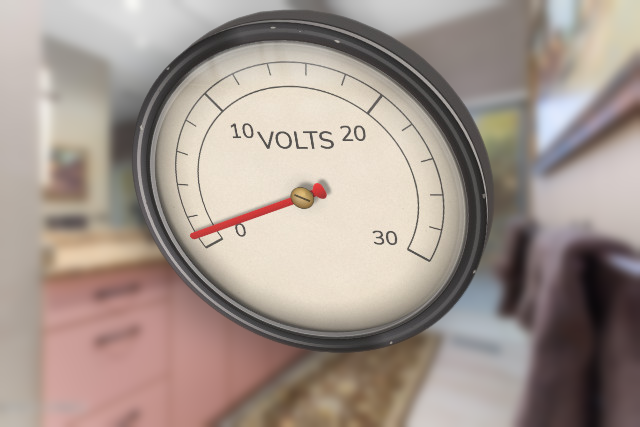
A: 1 V
